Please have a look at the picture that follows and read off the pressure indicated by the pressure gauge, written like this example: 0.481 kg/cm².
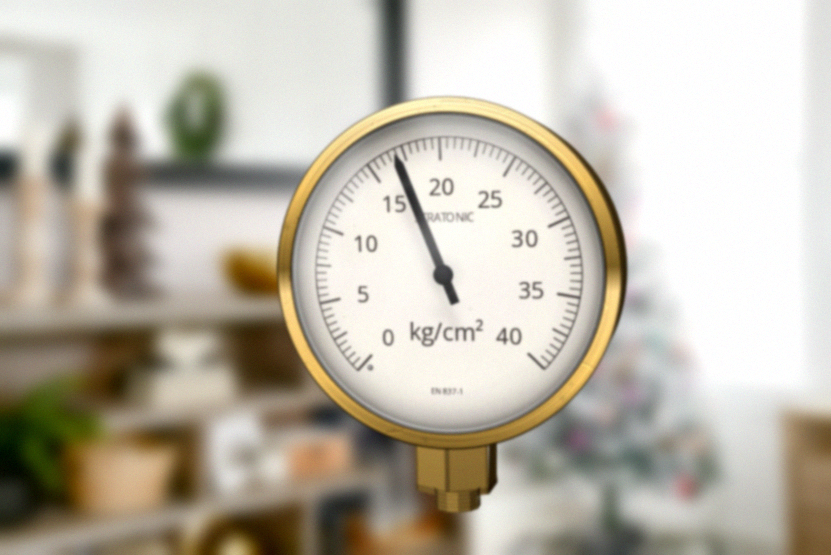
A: 17 kg/cm²
